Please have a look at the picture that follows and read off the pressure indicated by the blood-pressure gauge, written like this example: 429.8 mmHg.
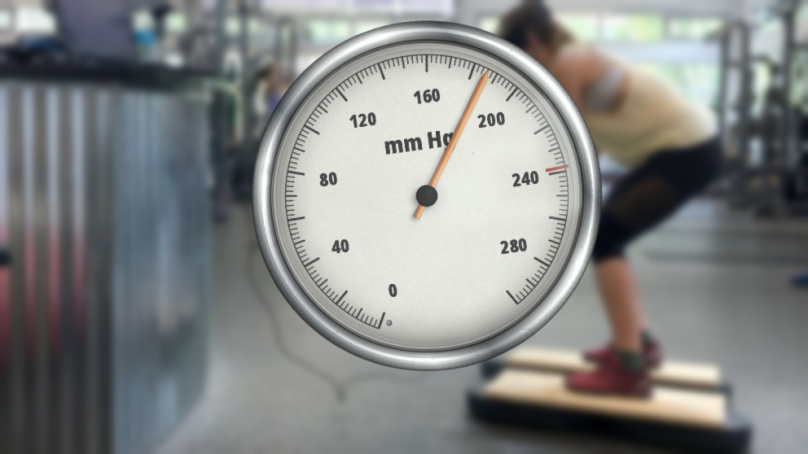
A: 186 mmHg
